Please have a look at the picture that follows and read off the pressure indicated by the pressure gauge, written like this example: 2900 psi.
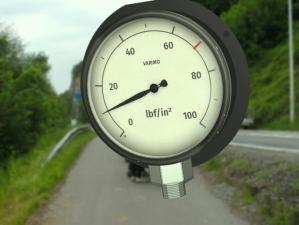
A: 10 psi
